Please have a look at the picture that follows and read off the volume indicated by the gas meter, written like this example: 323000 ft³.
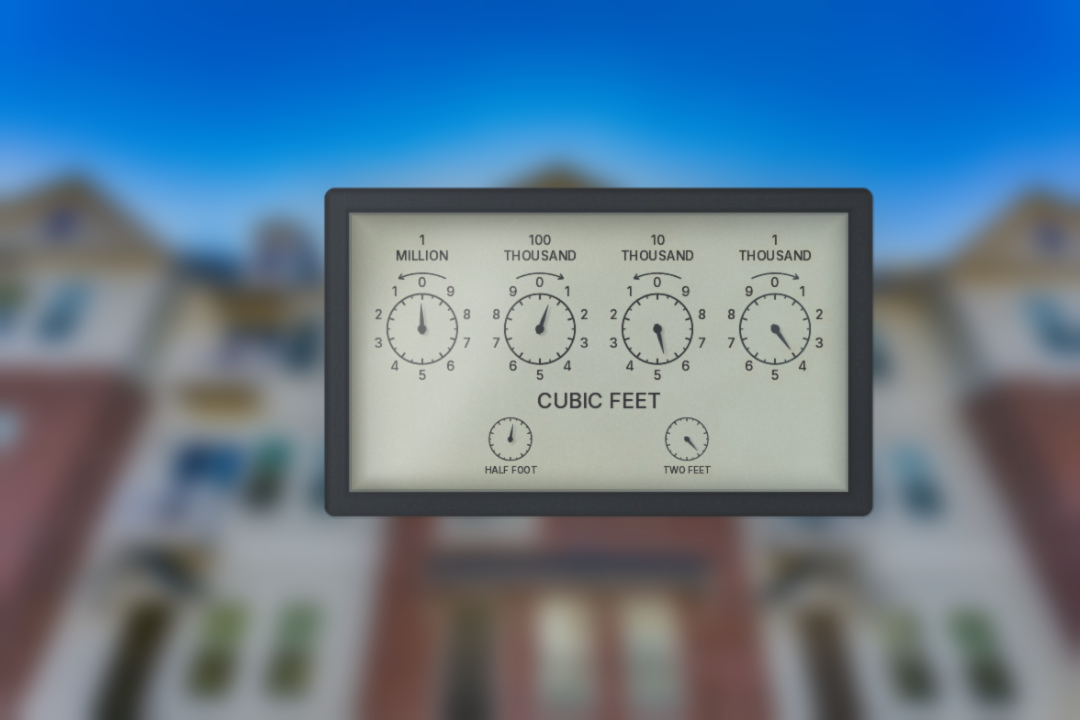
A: 5400 ft³
